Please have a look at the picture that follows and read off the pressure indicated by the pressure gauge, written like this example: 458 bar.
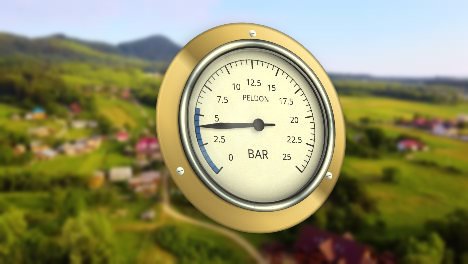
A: 4 bar
